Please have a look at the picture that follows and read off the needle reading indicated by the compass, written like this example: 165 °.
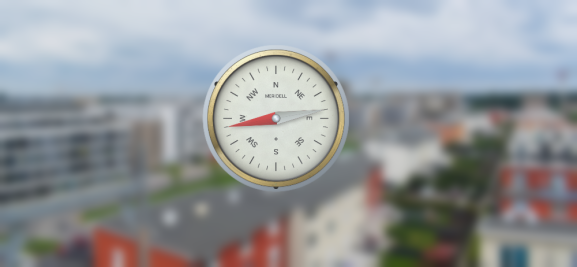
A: 260 °
